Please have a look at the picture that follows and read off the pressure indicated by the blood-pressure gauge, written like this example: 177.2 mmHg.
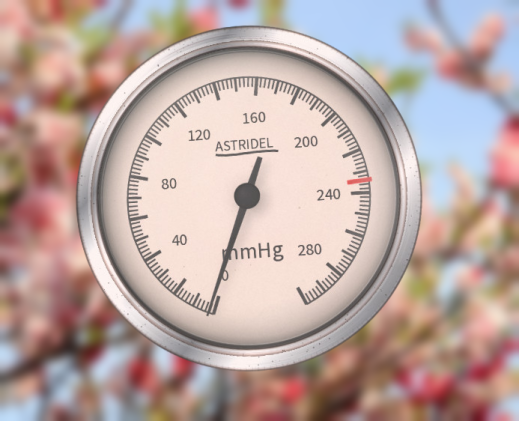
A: 2 mmHg
